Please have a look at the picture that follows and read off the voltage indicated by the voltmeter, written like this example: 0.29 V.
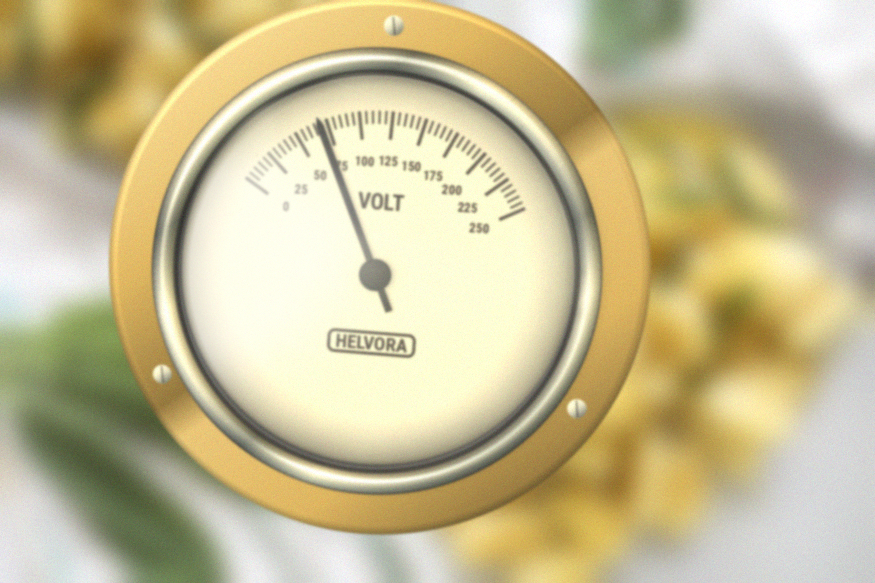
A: 70 V
